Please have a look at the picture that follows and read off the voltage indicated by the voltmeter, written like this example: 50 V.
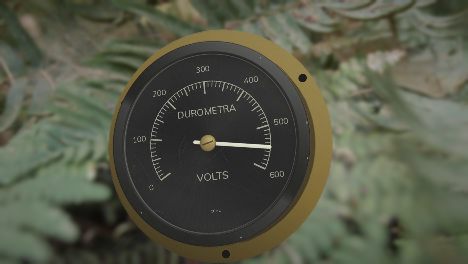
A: 550 V
